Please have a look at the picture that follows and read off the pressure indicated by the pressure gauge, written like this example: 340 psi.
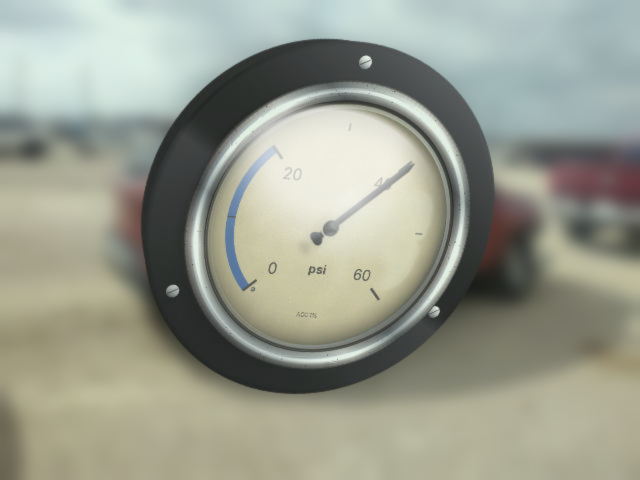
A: 40 psi
